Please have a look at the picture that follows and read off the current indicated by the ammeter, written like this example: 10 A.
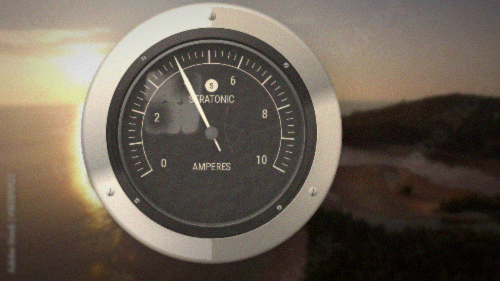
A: 4 A
